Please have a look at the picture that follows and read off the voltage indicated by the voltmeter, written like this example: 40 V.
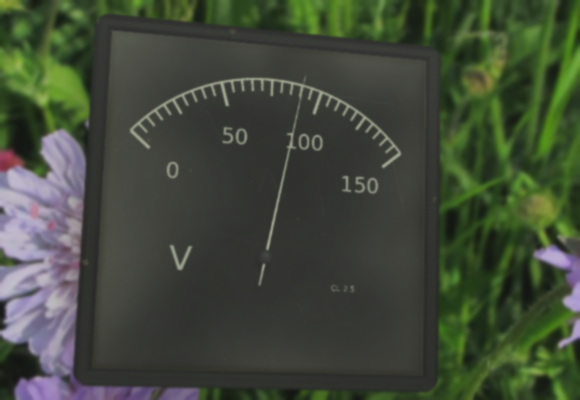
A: 90 V
